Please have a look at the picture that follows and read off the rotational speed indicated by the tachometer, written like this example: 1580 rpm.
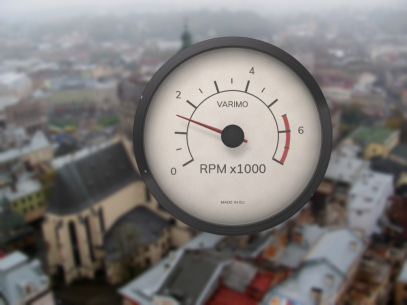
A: 1500 rpm
